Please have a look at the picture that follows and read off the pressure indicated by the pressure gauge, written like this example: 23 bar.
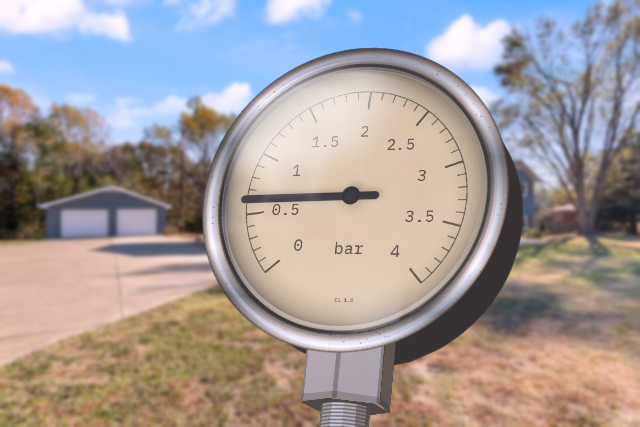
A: 0.6 bar
